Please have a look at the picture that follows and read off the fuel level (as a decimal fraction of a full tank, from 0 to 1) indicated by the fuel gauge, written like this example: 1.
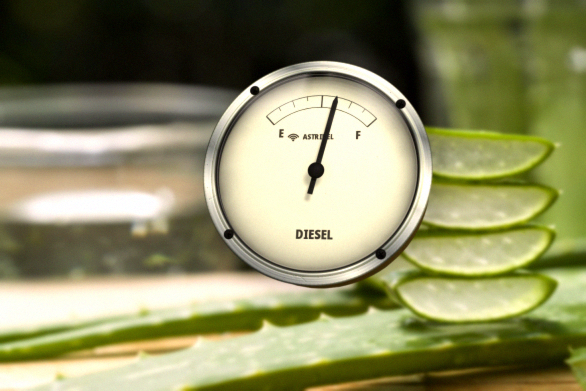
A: 0.625
